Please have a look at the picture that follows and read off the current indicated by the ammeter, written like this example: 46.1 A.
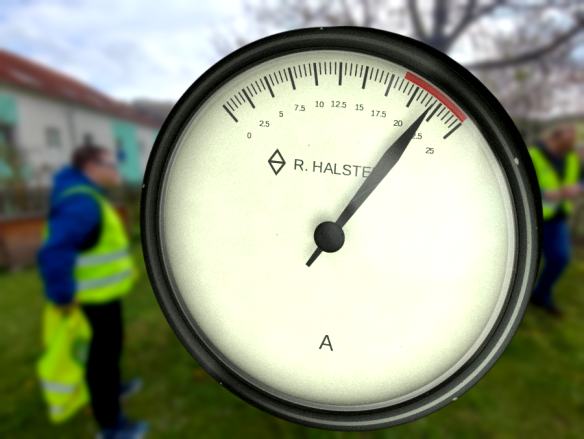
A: 22 A
